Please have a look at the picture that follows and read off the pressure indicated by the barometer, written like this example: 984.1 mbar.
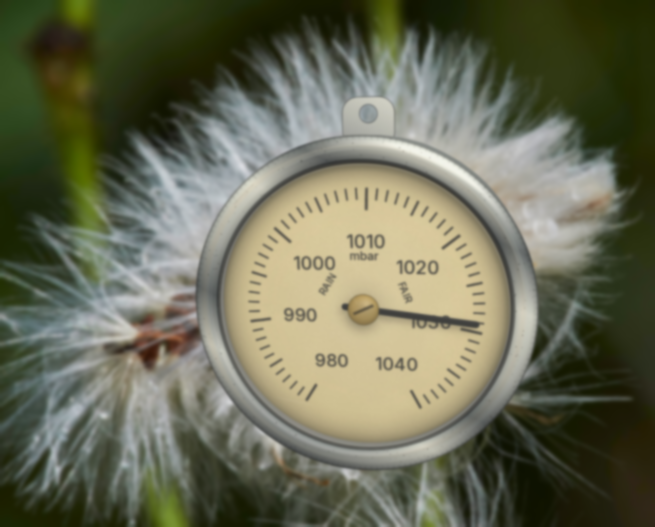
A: 1029 mbar
